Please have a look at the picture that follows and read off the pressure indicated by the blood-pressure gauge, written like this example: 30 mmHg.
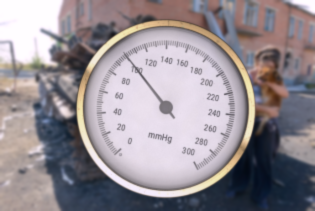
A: 100 mmHg
